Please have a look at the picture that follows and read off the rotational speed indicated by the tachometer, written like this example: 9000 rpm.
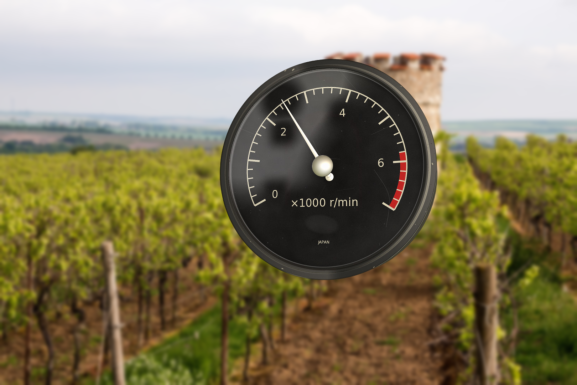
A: 2500 rpm
